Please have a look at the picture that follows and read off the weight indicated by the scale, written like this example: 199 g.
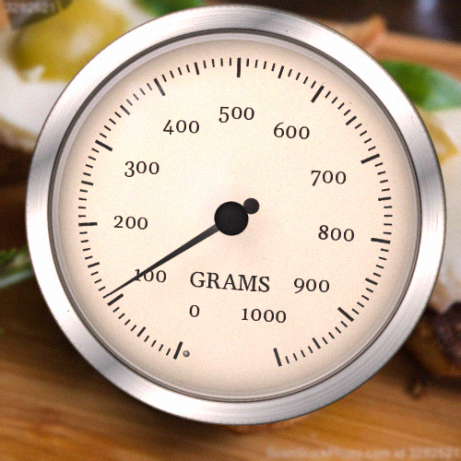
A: 110 g
